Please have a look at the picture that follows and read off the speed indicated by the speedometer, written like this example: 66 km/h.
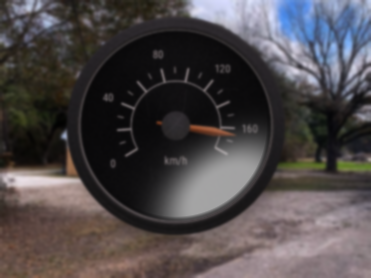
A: 165 km/h
